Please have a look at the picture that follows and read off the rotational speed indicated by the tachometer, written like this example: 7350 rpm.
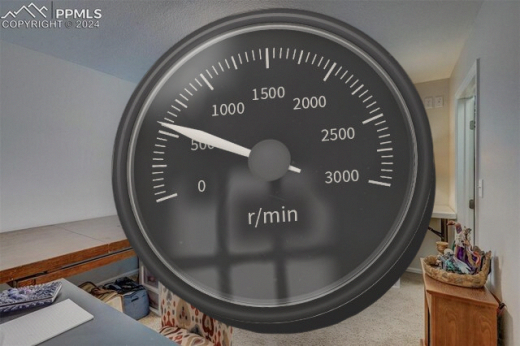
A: 550 rpm
